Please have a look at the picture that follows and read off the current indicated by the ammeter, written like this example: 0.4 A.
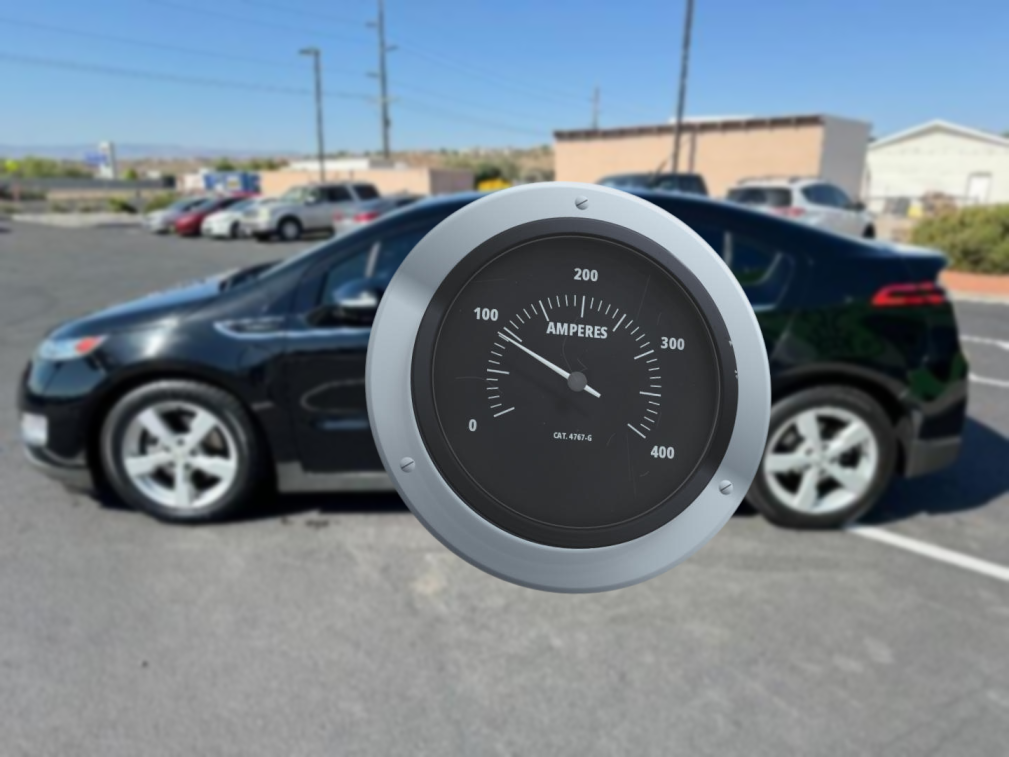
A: 90 A
